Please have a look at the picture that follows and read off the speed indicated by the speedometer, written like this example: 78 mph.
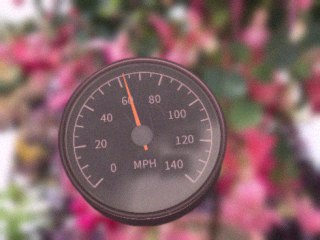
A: 62.5 mph
